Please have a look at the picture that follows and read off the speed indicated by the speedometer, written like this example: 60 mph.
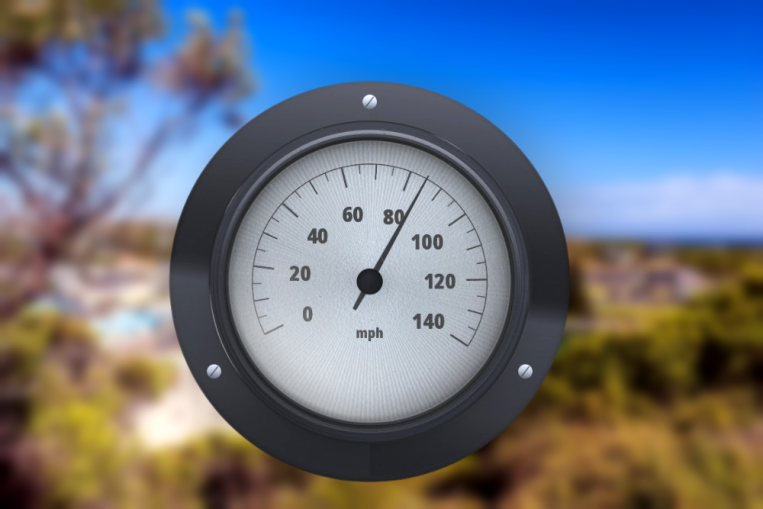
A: 85 mph
